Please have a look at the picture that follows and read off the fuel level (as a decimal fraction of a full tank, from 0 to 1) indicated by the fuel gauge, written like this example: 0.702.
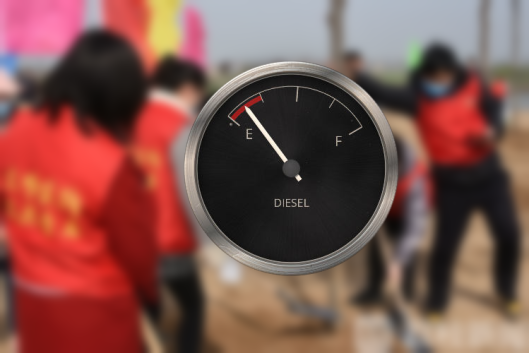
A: 0.125
